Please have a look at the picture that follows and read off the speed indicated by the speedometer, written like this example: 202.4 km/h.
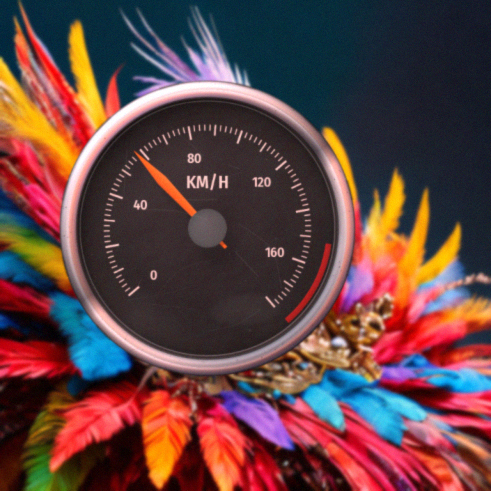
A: 58 km/h
